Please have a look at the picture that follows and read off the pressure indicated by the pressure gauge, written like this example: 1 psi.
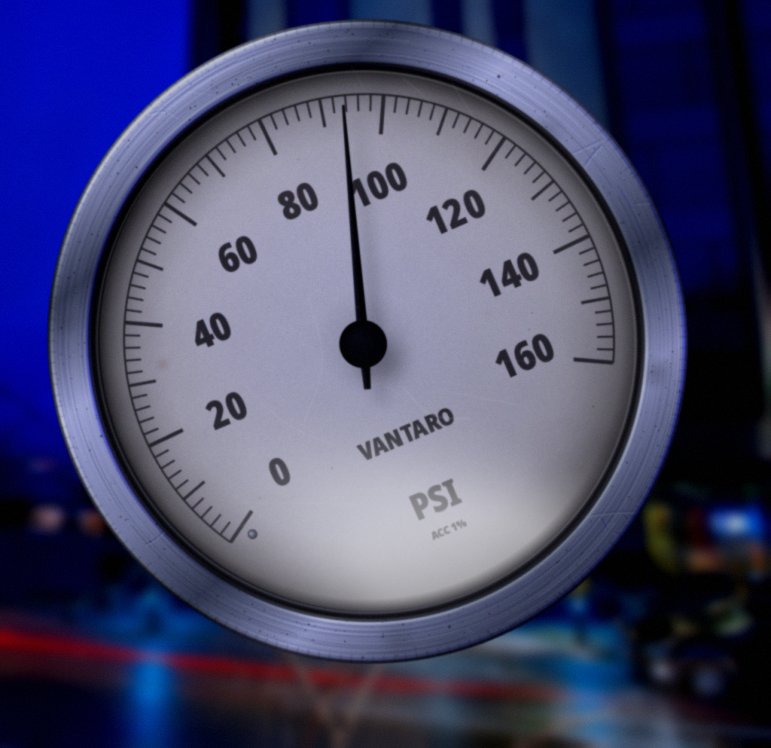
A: 94 psi
